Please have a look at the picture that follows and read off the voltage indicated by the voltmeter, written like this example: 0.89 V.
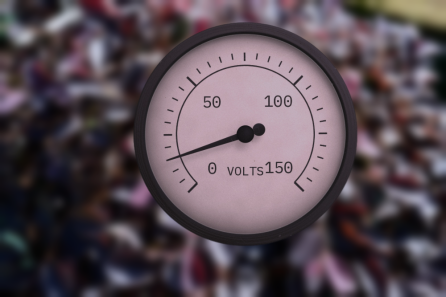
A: 15 V
